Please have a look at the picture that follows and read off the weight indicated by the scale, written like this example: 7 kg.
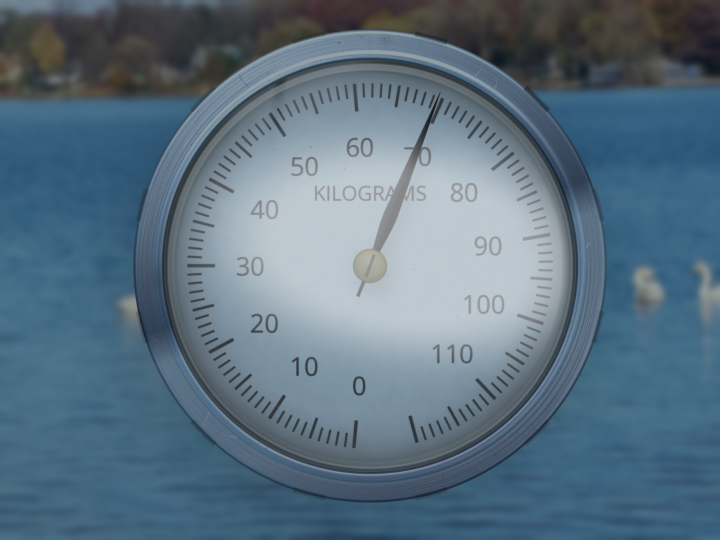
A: 69.5 kg
